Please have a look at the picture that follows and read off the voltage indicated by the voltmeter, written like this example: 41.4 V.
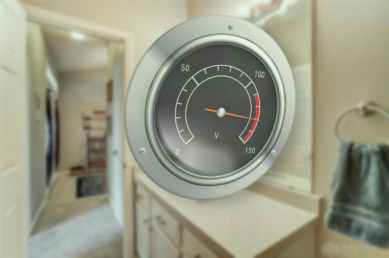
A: 130 V
